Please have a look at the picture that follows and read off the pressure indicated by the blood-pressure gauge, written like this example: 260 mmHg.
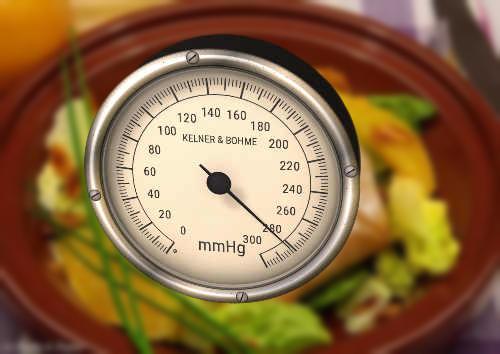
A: 280 mmHg
